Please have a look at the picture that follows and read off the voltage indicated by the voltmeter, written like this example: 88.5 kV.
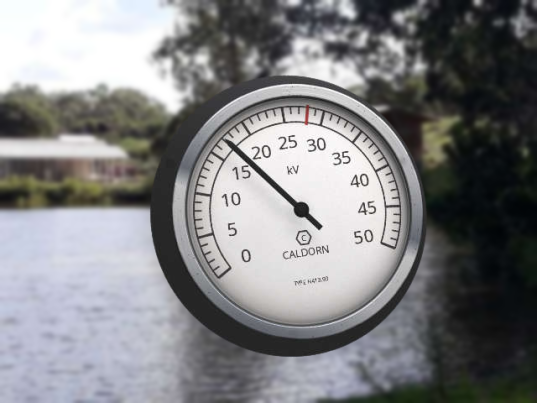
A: 17 kV
